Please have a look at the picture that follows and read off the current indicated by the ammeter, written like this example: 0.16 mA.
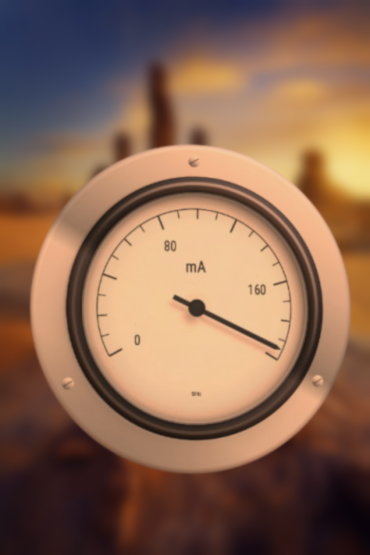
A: 195 mA
